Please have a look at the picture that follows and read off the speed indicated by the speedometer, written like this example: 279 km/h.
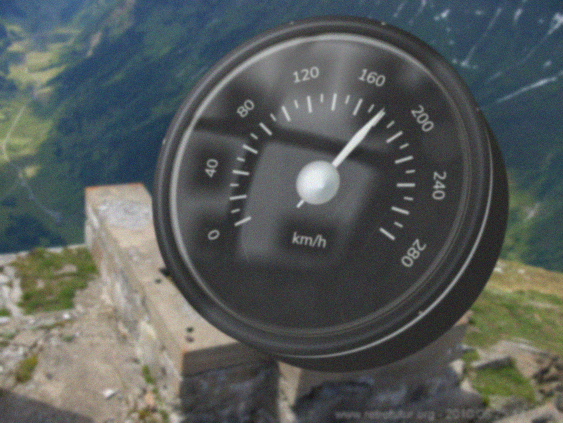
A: 180 km/h
